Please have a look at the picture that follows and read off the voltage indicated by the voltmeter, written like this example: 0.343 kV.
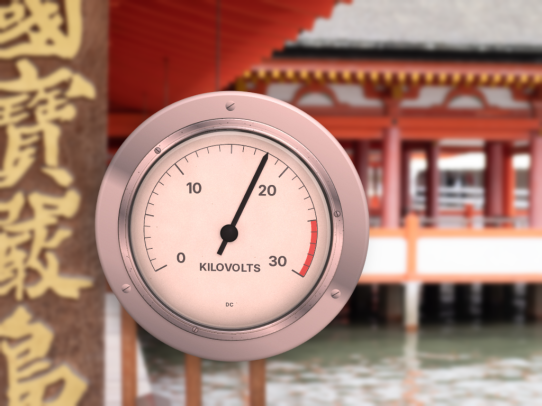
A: 18 kV
